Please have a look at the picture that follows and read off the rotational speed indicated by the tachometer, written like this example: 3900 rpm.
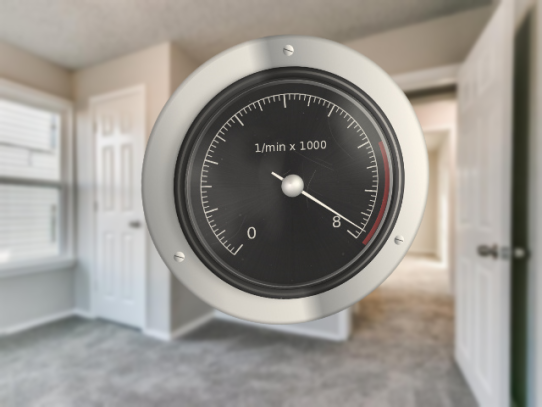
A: 7800 rpm
